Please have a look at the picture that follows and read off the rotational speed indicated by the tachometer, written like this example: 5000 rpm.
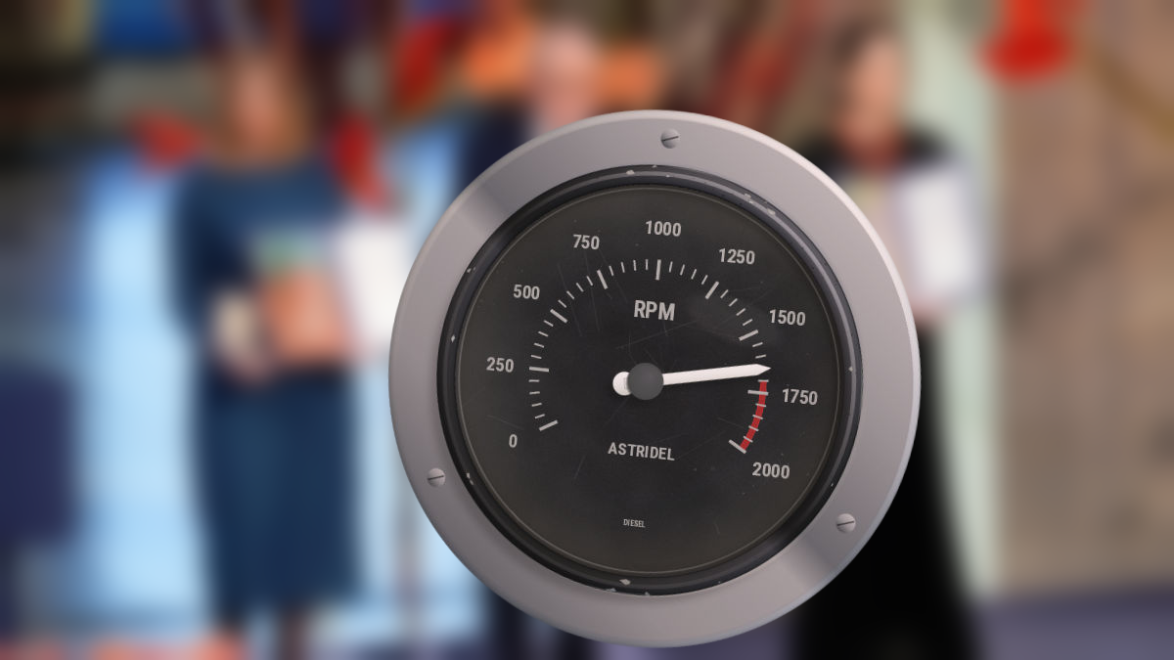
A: 1650 rpm
